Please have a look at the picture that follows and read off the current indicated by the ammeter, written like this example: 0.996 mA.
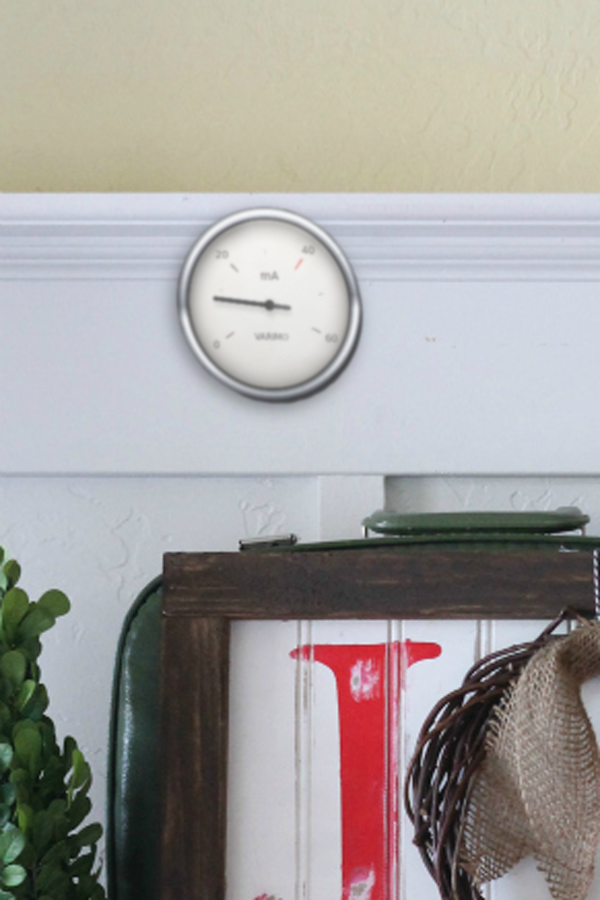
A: 10 mA
